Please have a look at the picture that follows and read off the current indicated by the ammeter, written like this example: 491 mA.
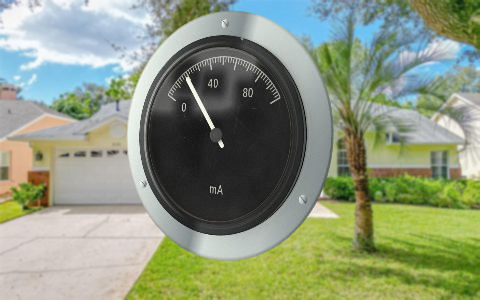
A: 20 mA
